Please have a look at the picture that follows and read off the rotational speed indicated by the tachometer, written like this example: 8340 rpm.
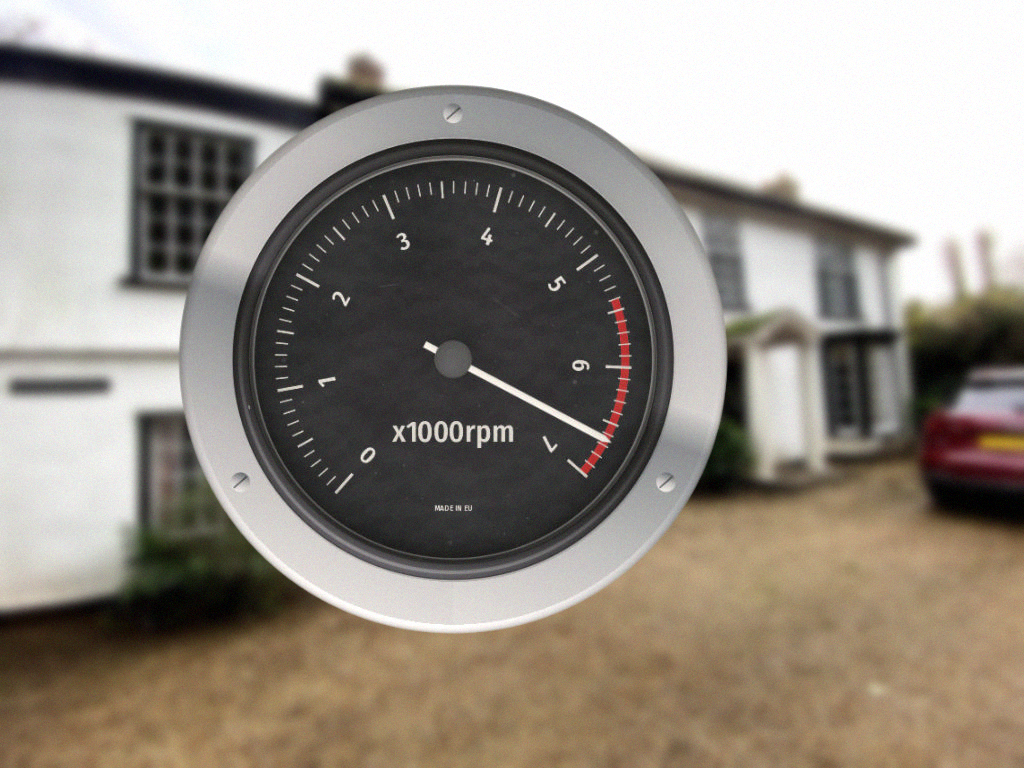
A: 6650 rpm
